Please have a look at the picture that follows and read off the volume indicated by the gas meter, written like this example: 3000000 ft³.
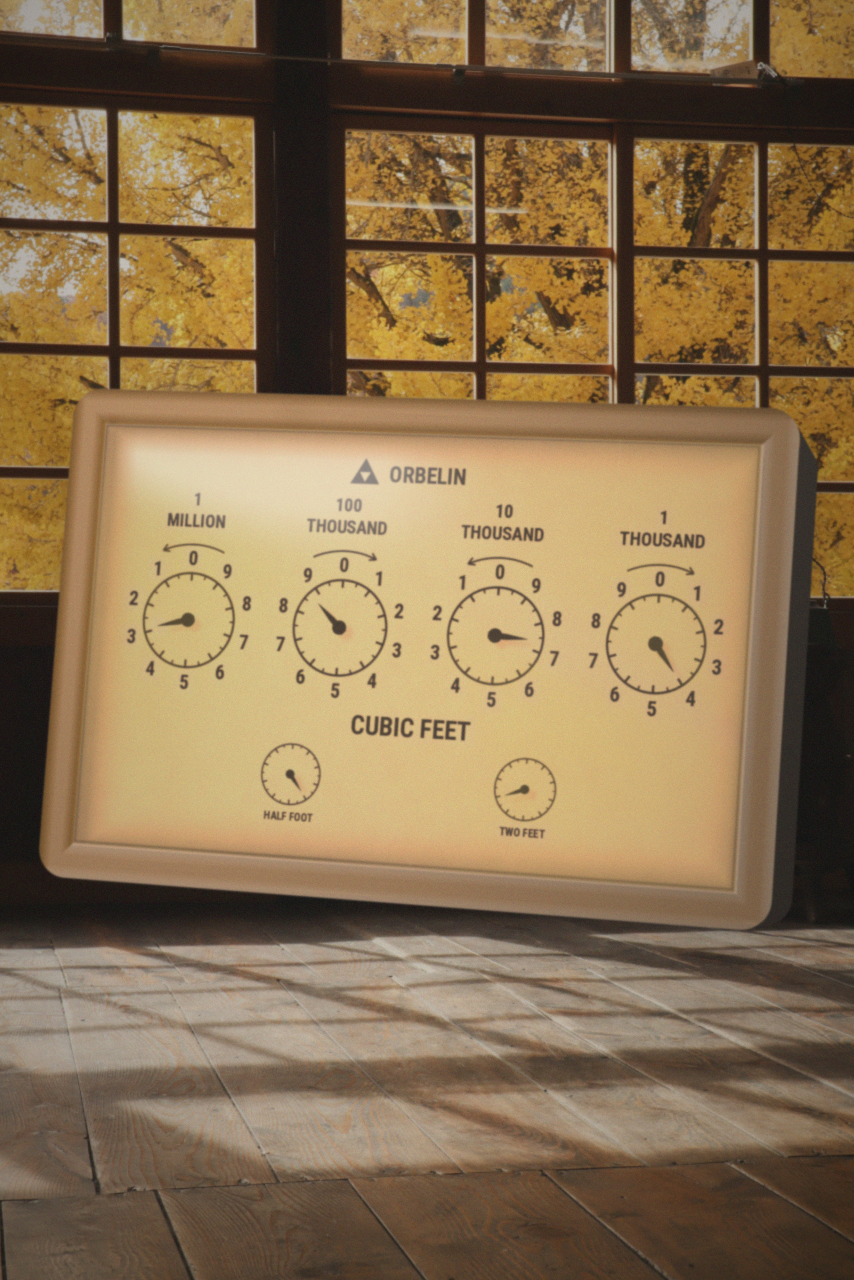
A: 287400 ft³
